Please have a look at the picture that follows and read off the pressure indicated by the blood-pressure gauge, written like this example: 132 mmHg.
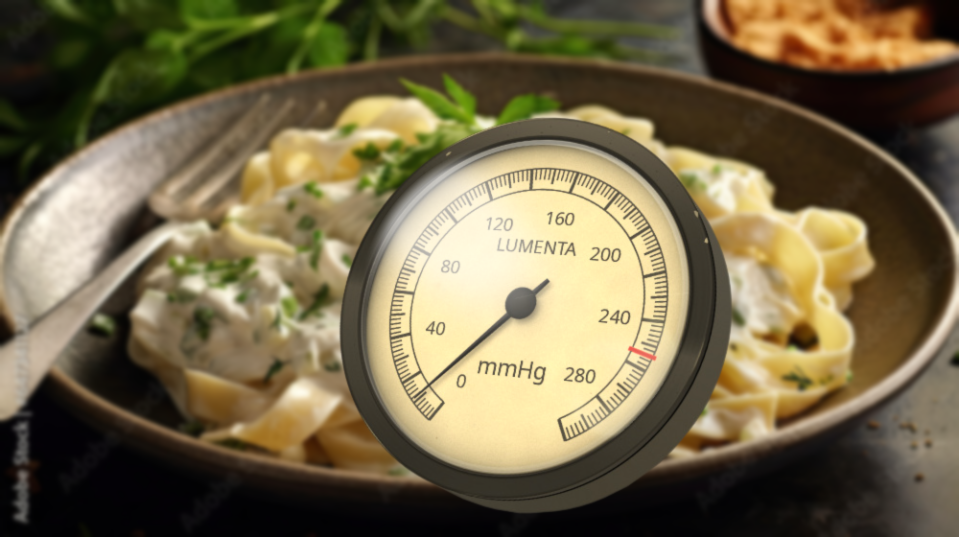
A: 10 mmHg
